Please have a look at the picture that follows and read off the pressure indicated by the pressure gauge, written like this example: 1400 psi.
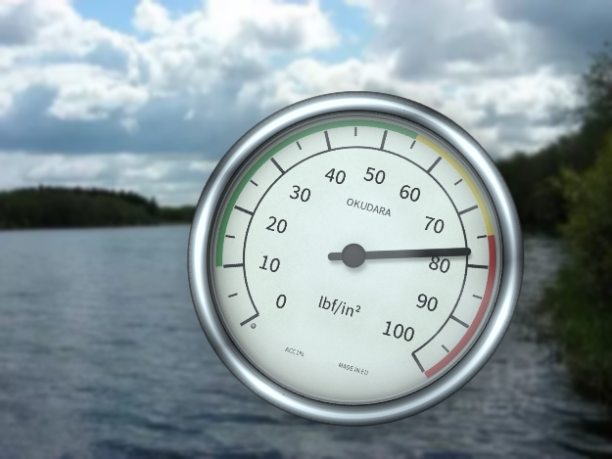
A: 77.5 psi
